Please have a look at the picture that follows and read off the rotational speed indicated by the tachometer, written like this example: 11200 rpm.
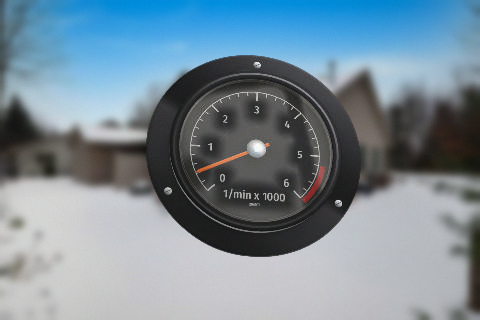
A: 400 rpm
